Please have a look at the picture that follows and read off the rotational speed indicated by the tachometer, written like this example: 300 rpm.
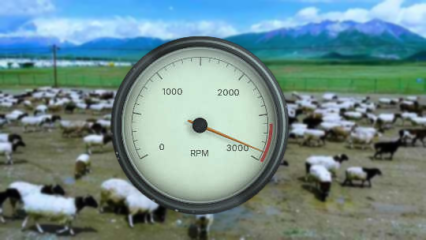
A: 2900 rpm
